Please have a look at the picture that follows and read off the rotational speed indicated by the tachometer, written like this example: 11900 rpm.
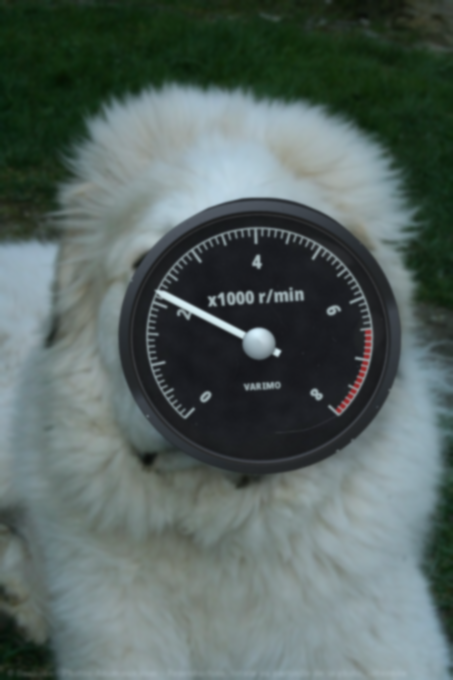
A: 2200 rpm
